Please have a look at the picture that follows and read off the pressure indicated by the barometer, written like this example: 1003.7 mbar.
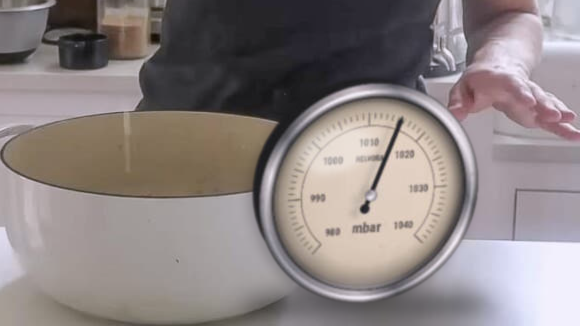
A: 1015 mbar
